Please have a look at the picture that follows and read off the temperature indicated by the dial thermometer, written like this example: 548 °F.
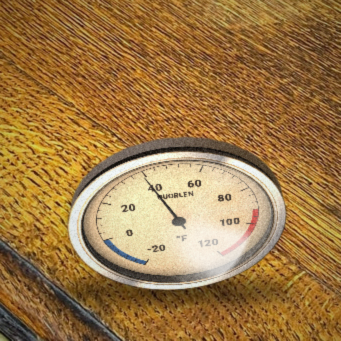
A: 40 °F
